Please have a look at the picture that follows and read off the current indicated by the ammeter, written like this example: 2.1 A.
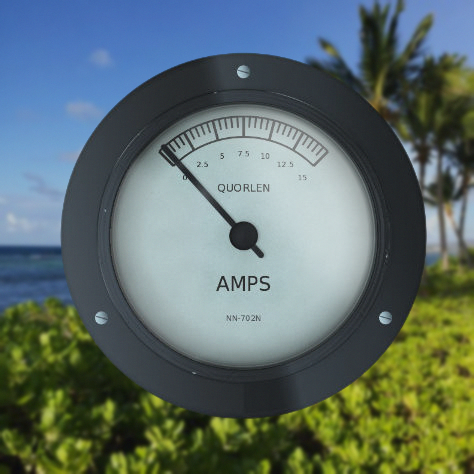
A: 0.5 A
